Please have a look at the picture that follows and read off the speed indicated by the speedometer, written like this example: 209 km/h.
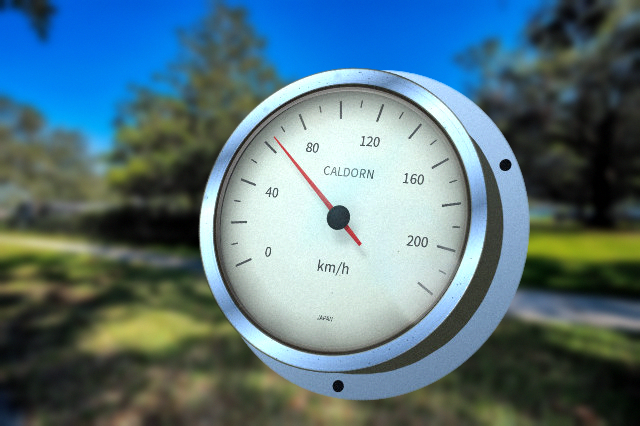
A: 65 km/h
